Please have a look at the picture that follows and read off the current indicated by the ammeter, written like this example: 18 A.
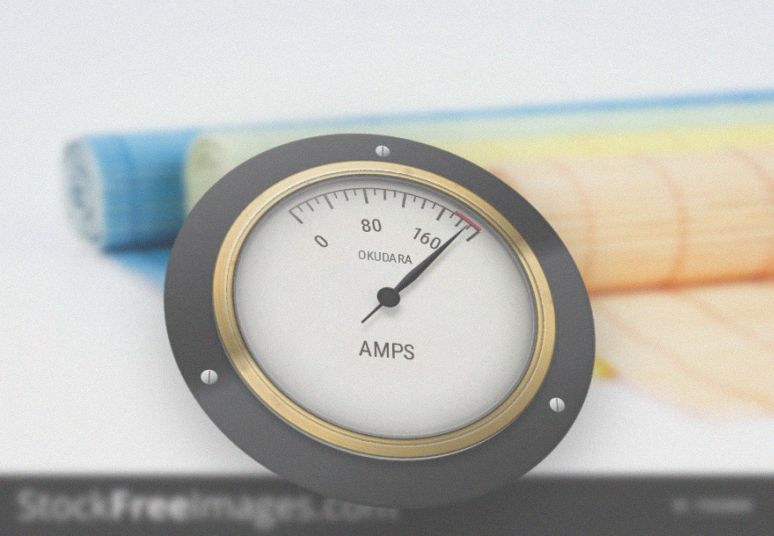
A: 190 A
